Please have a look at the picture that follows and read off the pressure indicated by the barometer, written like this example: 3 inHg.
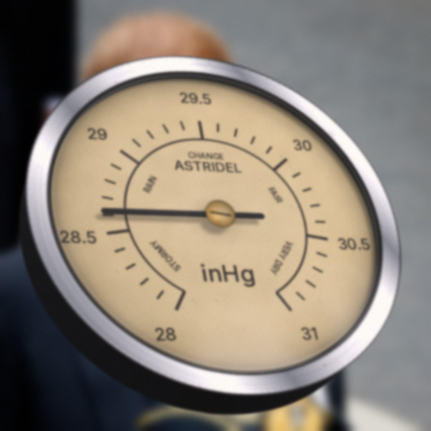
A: 28.6 inHg
